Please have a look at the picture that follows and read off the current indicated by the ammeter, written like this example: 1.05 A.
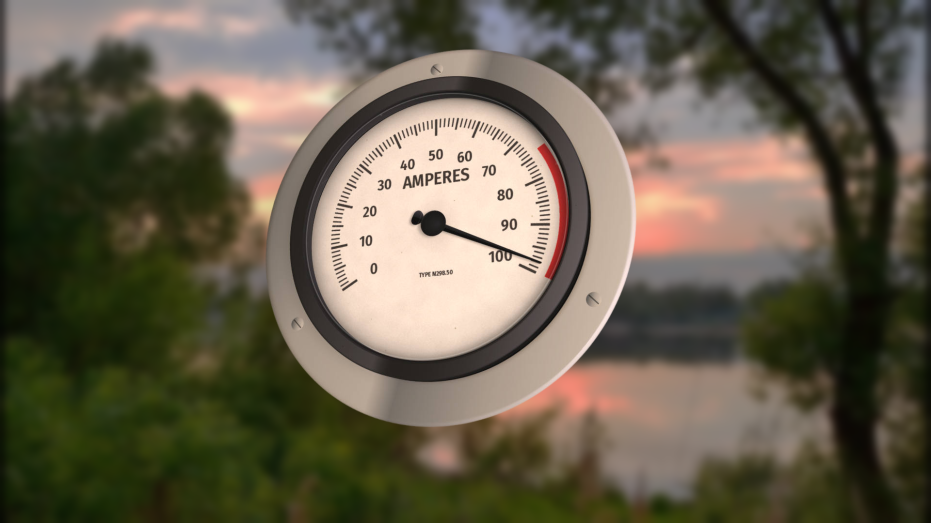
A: 98 A
